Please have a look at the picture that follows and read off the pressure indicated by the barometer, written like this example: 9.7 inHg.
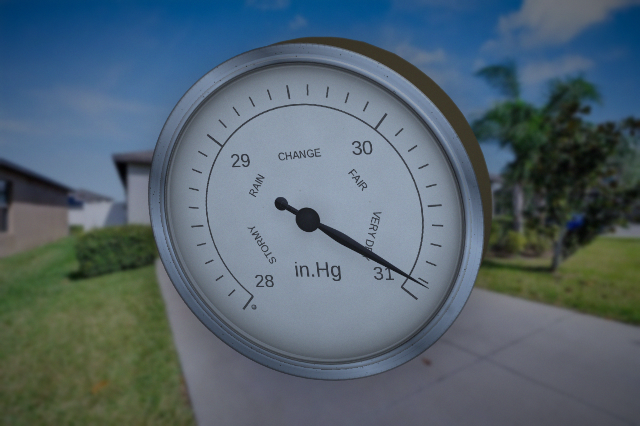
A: 30.9 inHg
